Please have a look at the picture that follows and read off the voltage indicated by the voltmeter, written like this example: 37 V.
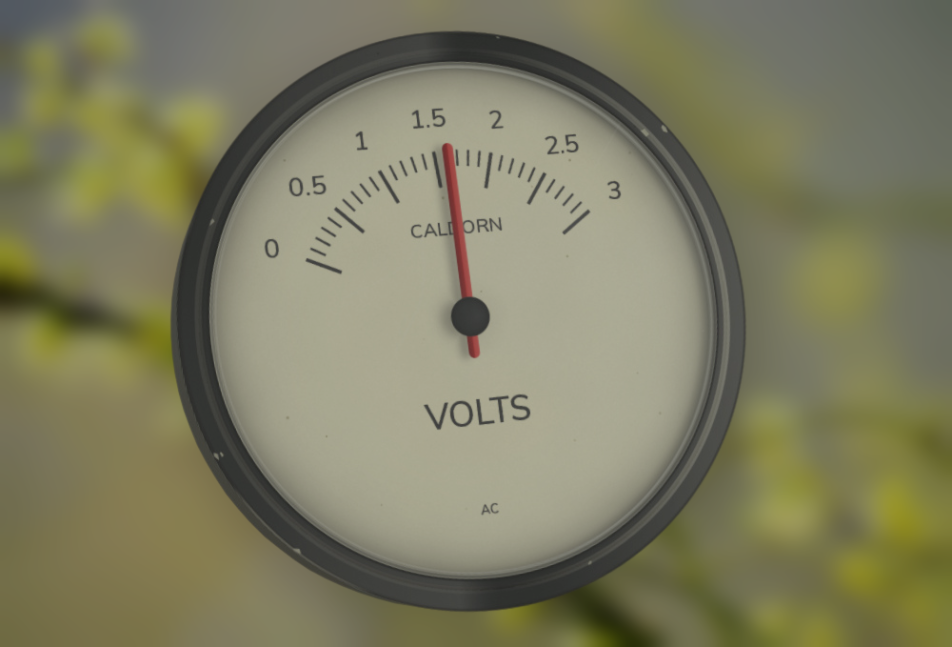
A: 1.6 V
